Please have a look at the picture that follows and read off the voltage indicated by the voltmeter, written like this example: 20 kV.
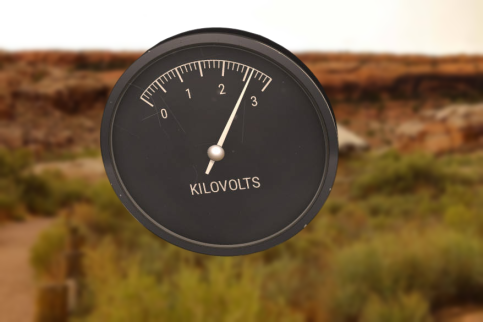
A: 2.6 kV
